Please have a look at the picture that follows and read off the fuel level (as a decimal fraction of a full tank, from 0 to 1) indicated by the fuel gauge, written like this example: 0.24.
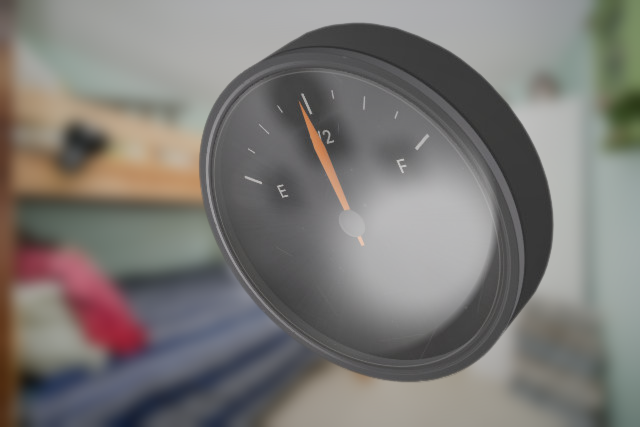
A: 0.5
